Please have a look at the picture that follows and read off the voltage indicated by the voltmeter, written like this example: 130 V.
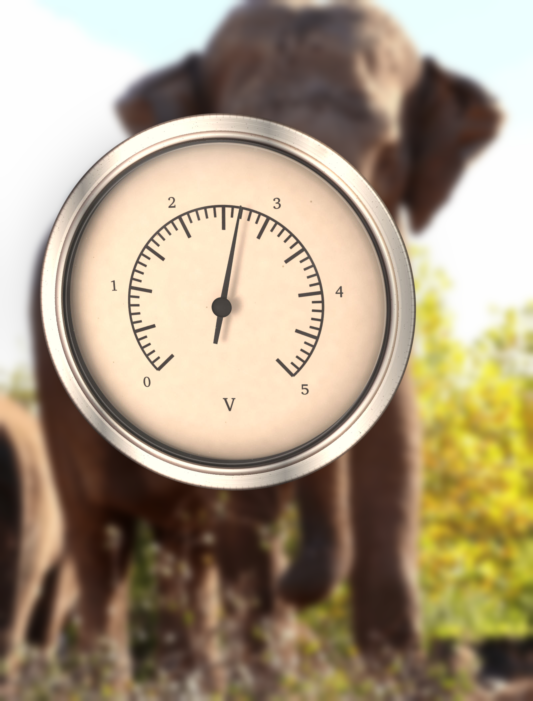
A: 2.7 V
